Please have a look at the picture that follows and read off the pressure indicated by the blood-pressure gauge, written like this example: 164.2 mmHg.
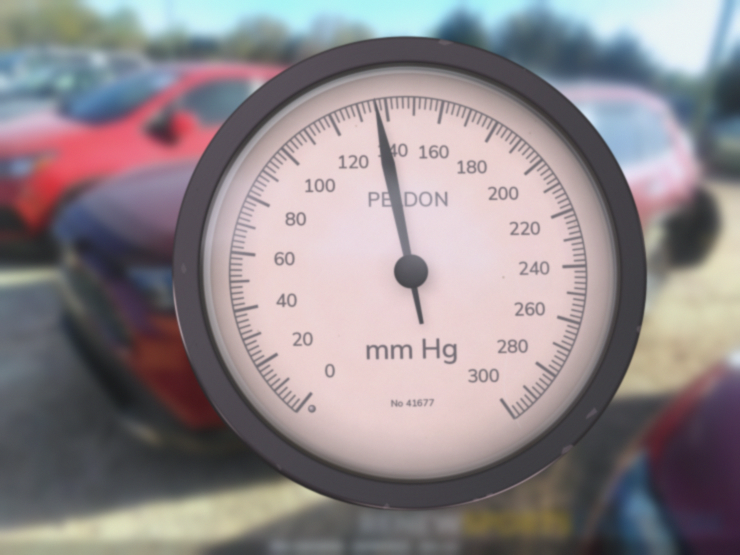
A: 136 mmHg
